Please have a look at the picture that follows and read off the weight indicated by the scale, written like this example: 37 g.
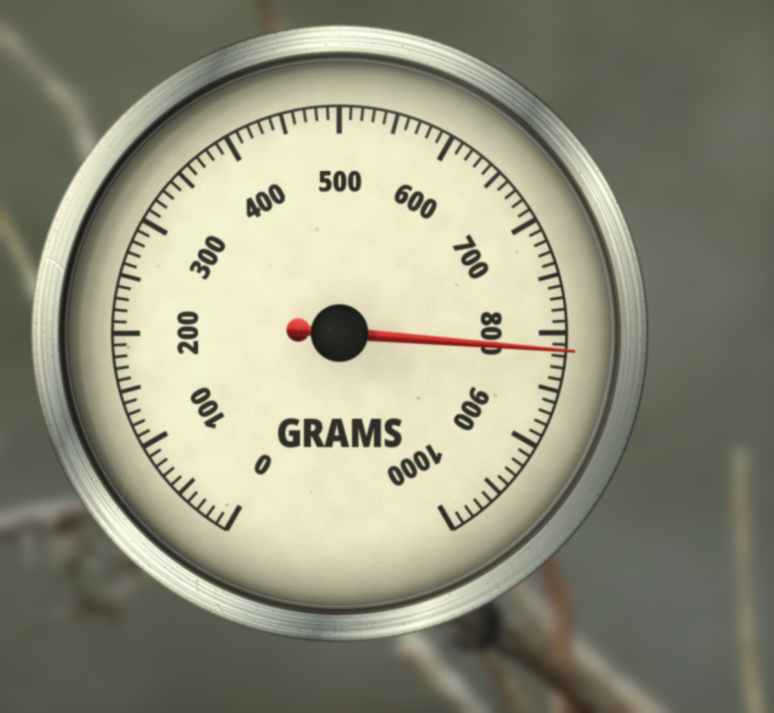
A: 815 g
